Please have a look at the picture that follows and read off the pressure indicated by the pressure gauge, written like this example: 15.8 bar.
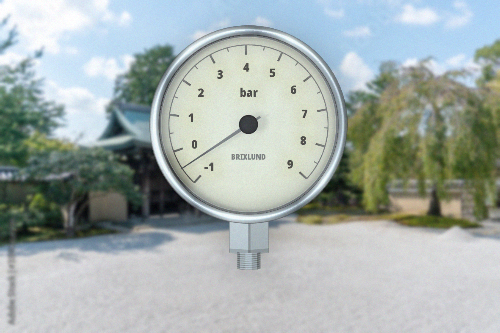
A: -0.5 bar
